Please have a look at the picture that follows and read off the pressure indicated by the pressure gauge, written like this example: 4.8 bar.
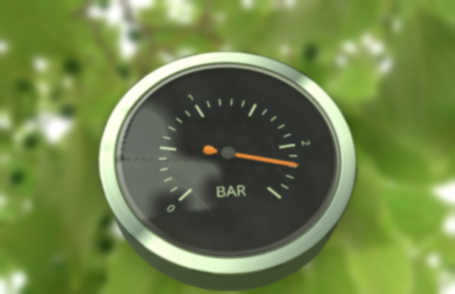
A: 2.2 bar
